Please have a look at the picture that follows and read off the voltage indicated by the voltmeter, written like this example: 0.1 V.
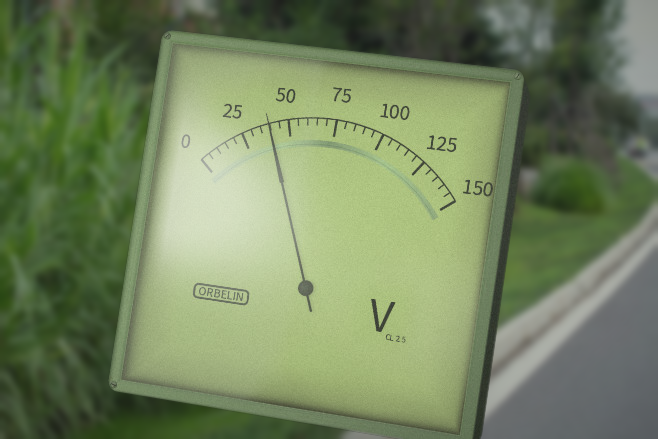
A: 40 V
